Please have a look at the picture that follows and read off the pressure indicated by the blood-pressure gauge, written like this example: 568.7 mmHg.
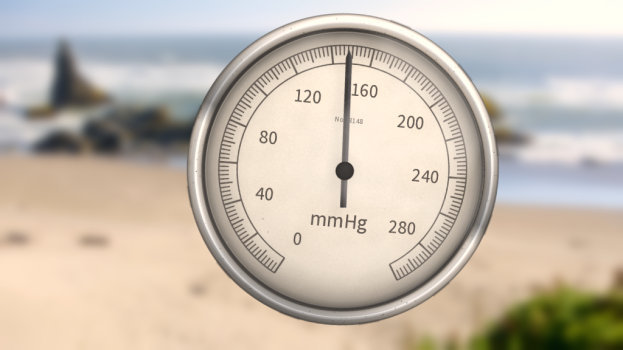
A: 148 mmHg
